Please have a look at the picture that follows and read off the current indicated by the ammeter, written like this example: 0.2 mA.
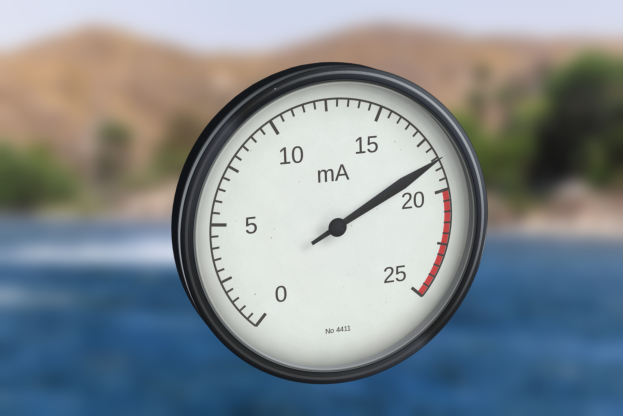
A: 18.5 mA
